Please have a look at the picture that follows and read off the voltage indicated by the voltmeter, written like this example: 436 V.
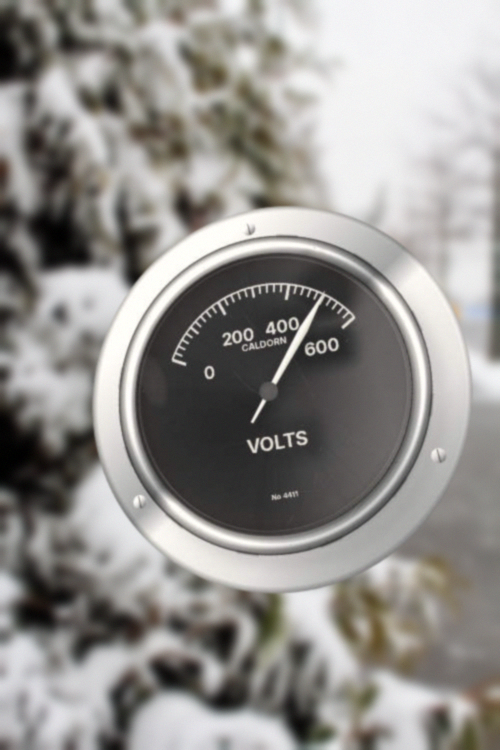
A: 500 V
